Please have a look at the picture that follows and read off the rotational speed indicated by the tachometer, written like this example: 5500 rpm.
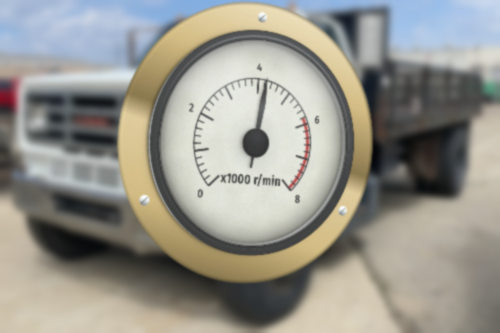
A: 4200 rpm
